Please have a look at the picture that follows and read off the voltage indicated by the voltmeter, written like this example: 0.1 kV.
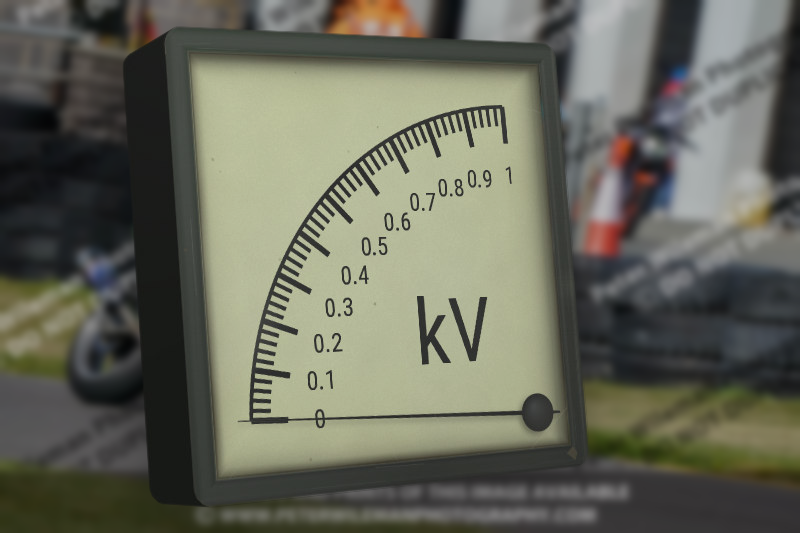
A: 0 kV
